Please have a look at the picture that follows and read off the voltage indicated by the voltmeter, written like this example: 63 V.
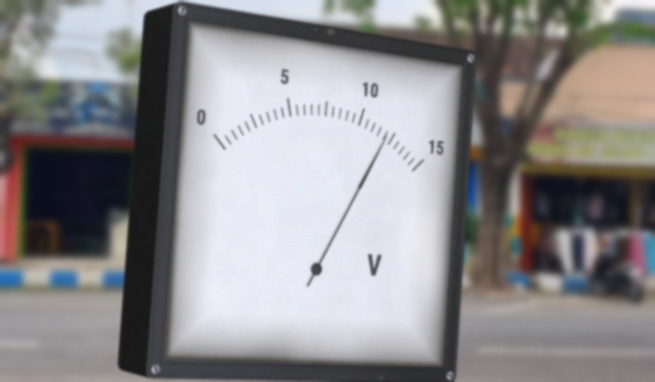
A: 12 V
